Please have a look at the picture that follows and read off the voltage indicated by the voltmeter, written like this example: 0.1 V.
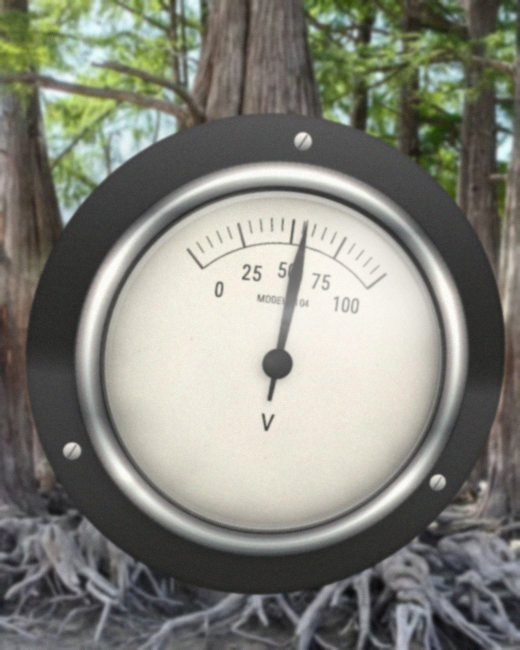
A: 55 V
